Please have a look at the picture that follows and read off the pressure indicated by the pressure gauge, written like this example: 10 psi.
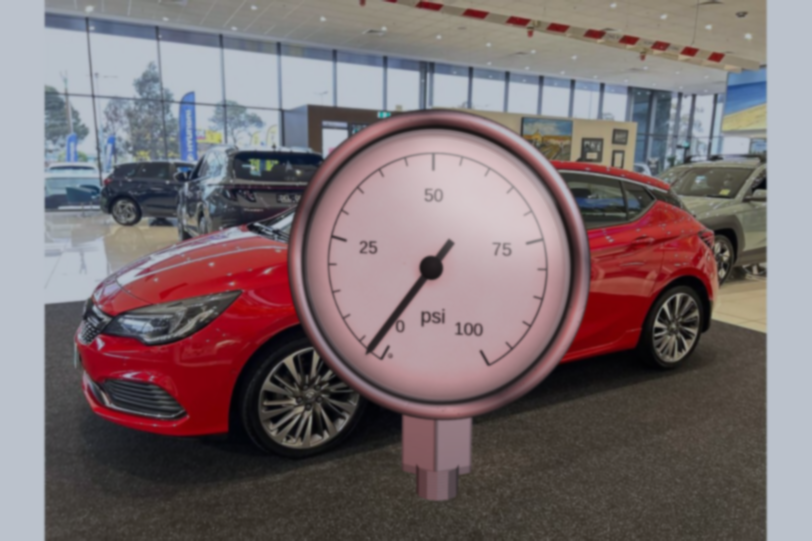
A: 2.5 psi
